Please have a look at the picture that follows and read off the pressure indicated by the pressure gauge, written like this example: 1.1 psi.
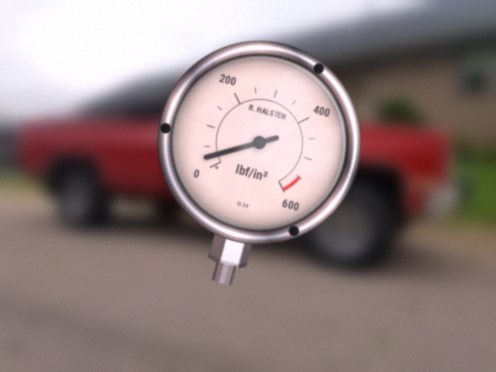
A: 25 psi
